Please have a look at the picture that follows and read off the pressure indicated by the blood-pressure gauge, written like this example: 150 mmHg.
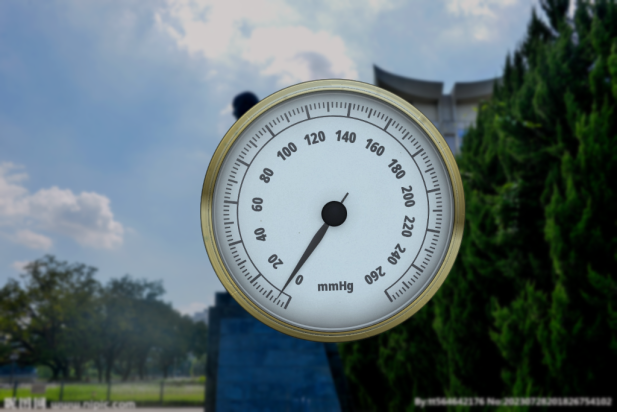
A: 6 mmHg
